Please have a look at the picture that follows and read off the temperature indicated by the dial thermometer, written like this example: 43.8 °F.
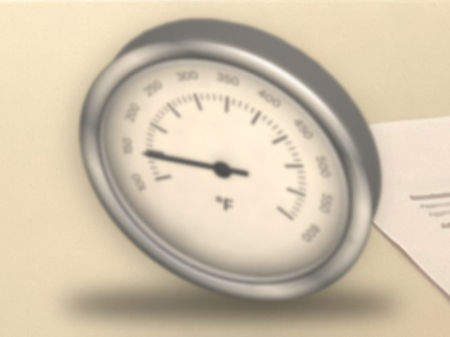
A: 150 °F
